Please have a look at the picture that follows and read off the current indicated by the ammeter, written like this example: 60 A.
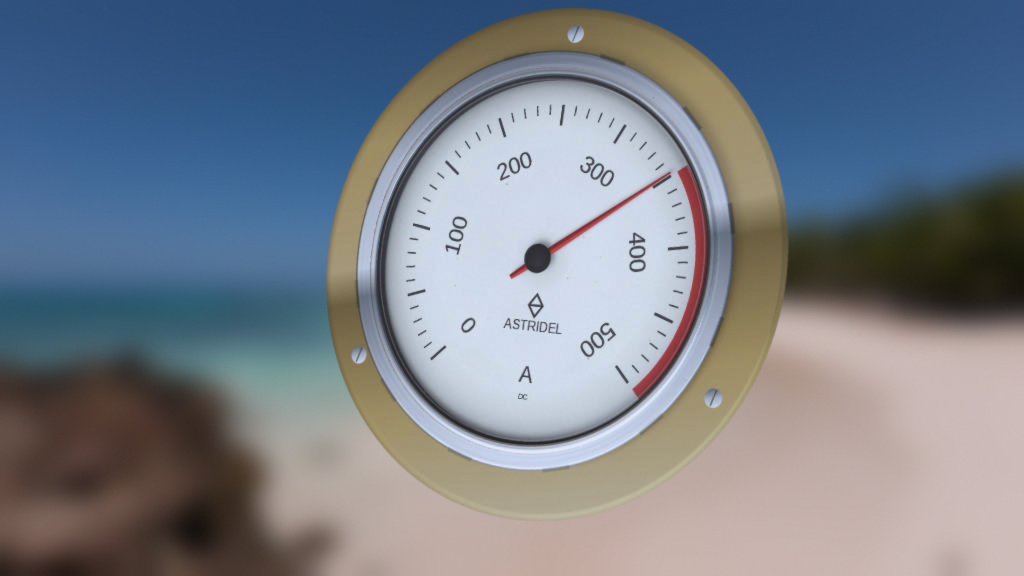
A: 350 A
